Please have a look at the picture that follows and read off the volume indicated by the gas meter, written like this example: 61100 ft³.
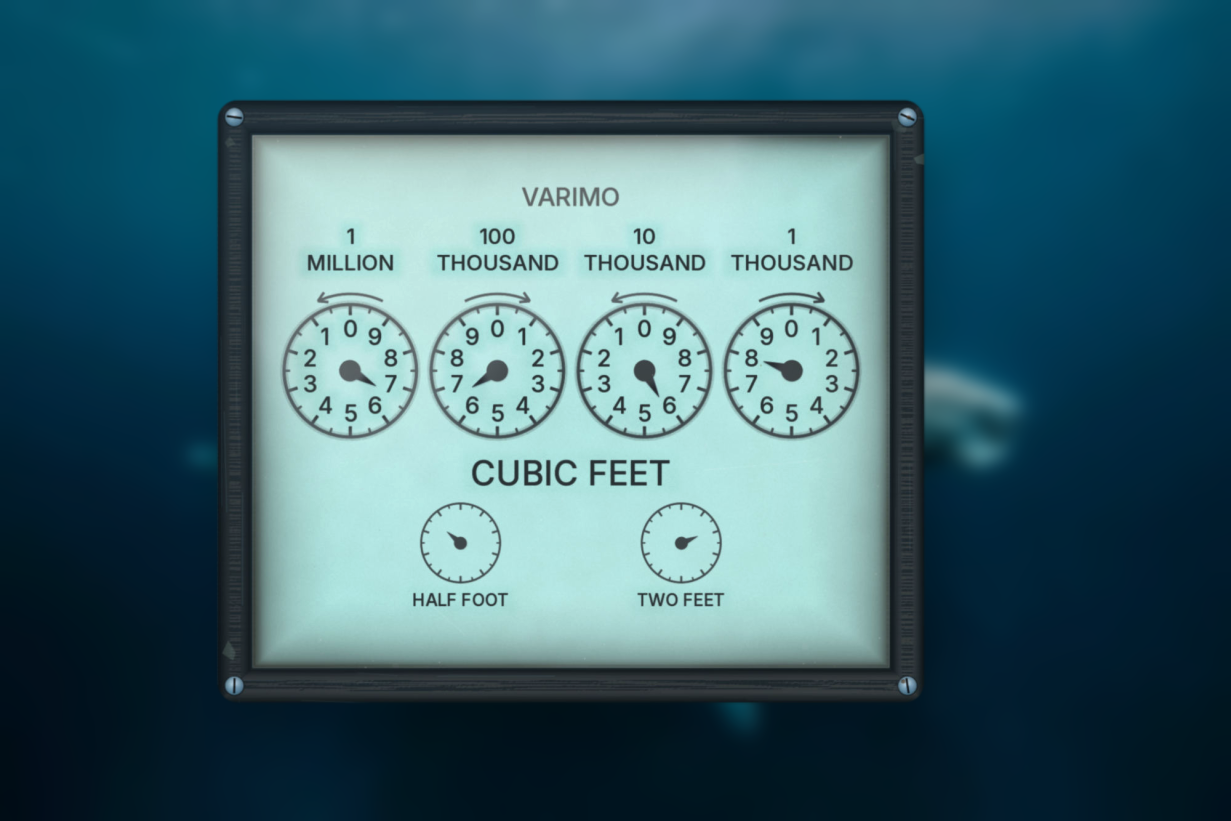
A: 665800 ft³
